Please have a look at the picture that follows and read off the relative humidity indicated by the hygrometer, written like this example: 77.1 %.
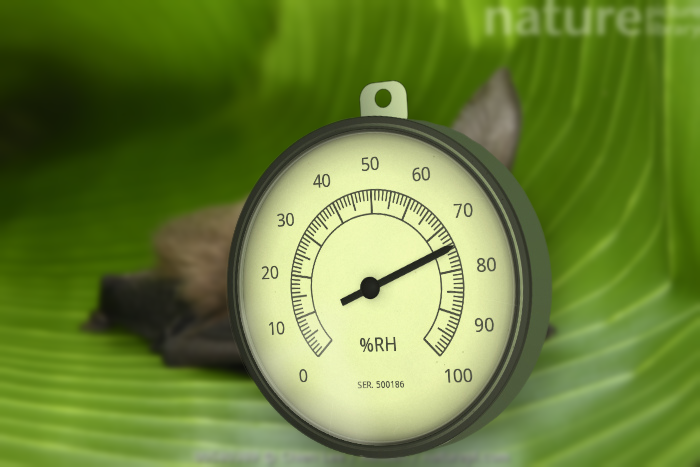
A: 75 %
